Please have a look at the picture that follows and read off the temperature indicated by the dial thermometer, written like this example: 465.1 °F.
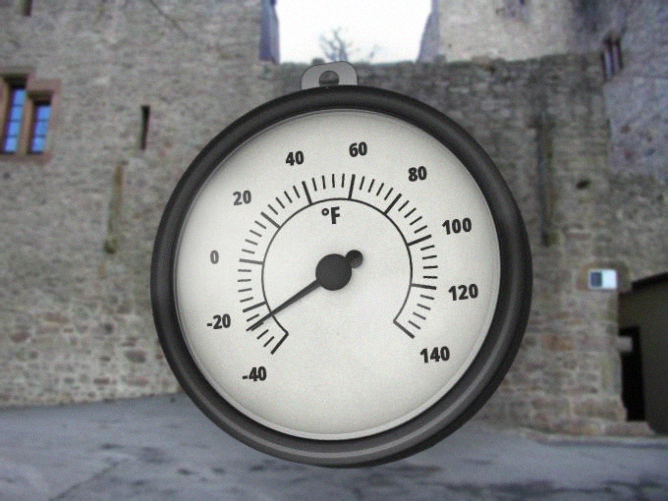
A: -28 °F
